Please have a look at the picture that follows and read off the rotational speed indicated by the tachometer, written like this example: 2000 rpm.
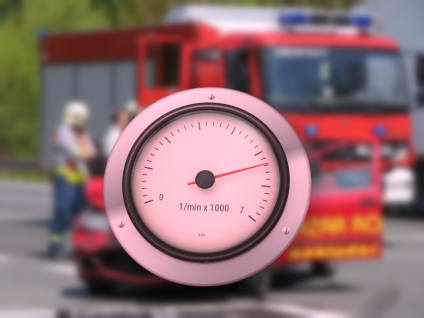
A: 5400 rpm
